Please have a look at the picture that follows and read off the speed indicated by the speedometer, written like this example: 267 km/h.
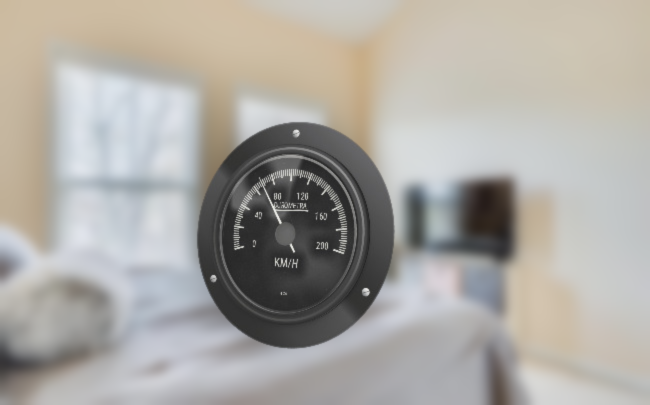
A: 70 km/h
